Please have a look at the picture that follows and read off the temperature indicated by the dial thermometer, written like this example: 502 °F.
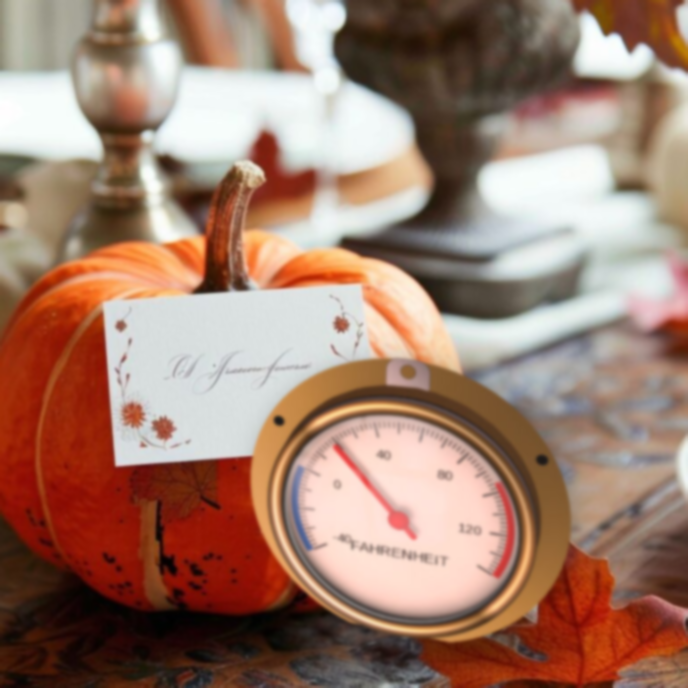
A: 20 °F
